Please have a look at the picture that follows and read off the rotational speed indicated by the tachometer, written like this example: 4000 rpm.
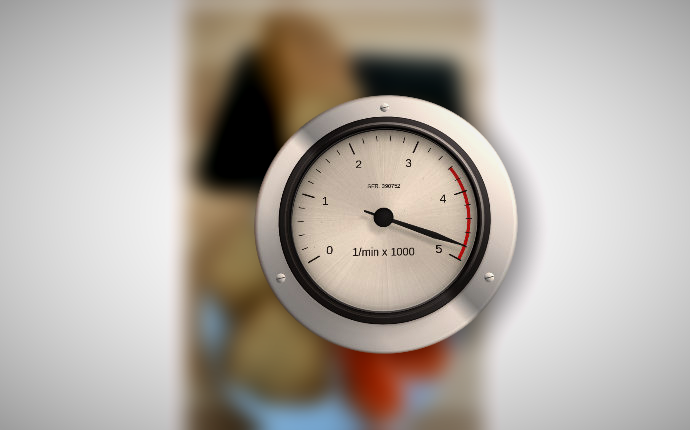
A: 4800 rpm
